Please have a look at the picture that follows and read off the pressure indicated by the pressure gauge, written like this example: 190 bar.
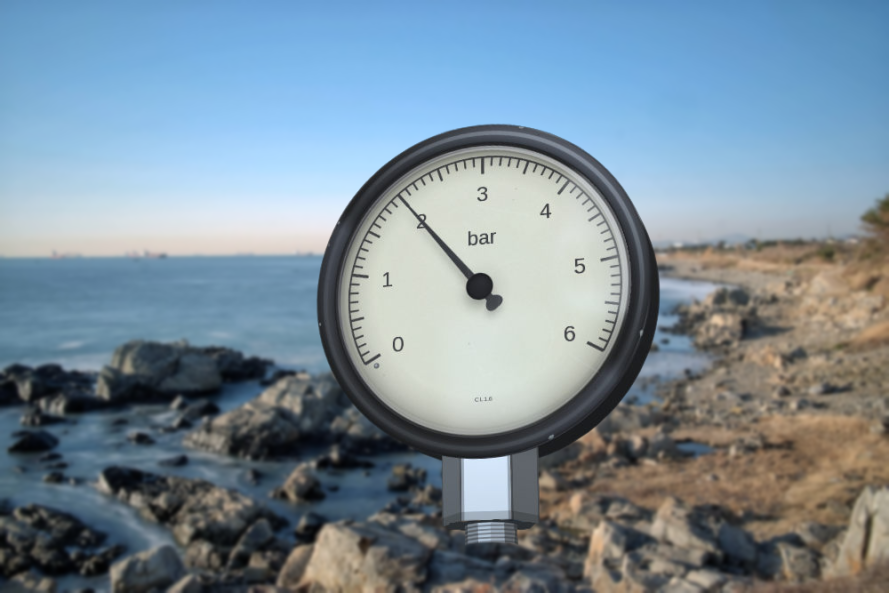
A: 2 bar
